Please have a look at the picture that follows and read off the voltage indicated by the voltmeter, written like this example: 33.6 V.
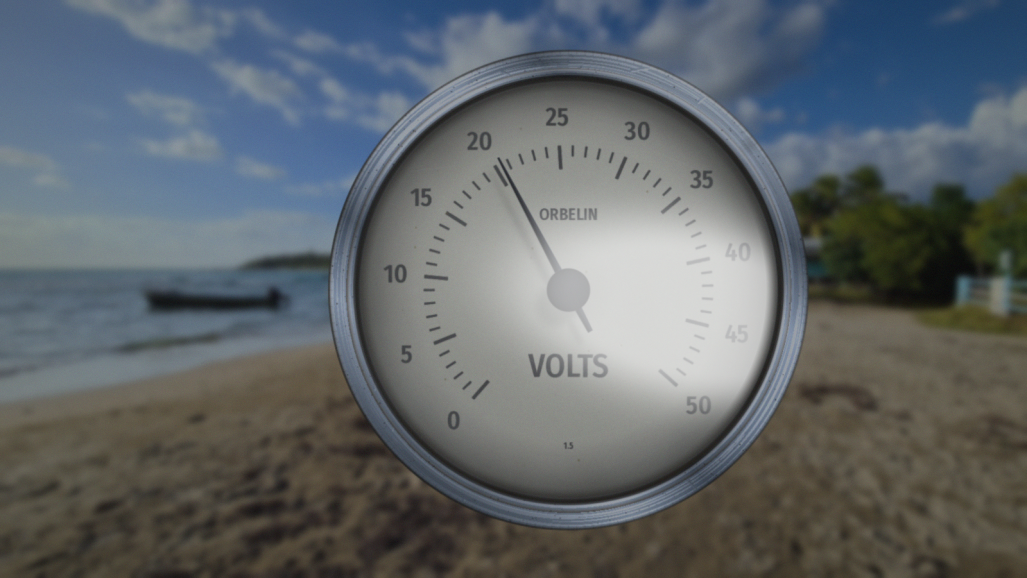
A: 20.5 V
